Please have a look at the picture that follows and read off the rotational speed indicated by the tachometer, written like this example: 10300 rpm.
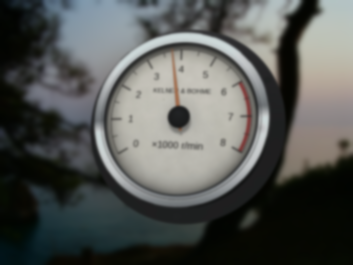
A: 3750 rpm
